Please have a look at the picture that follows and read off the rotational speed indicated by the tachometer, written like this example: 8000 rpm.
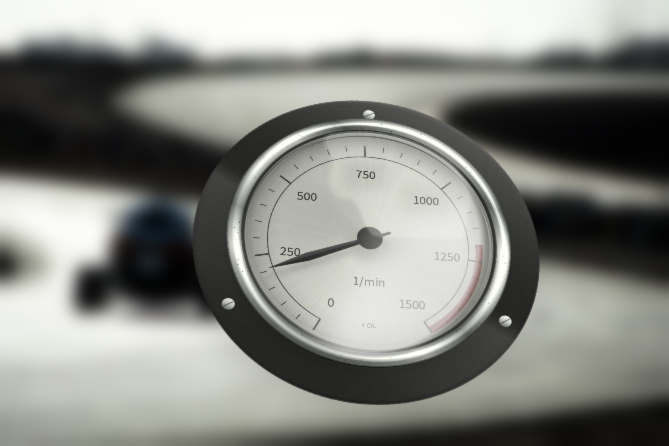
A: 200 rpm
